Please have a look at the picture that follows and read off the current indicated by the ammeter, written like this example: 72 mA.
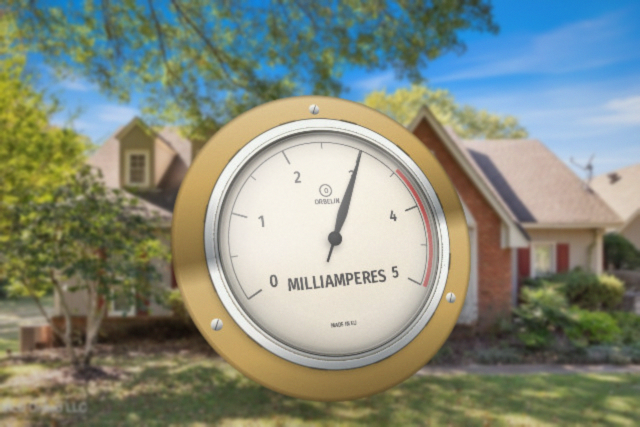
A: 3 mA
